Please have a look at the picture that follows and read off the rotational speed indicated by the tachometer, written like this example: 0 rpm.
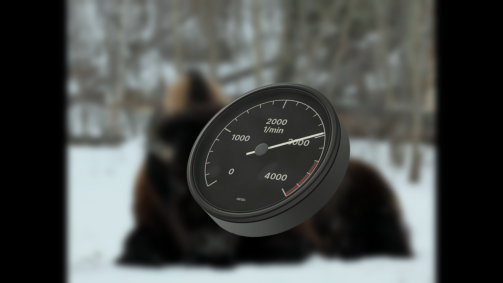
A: 3000 rpm
